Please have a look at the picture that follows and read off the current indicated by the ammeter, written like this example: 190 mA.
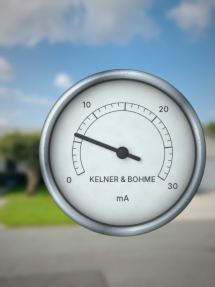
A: 6 mA
